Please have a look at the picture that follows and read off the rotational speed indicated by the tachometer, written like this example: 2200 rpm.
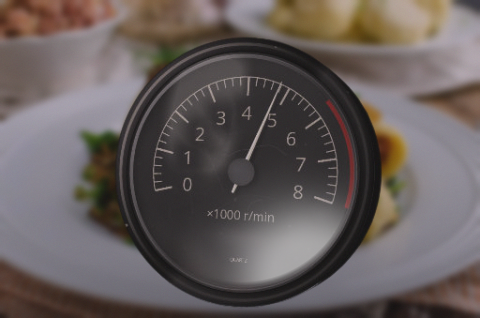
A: 4800 rpm
